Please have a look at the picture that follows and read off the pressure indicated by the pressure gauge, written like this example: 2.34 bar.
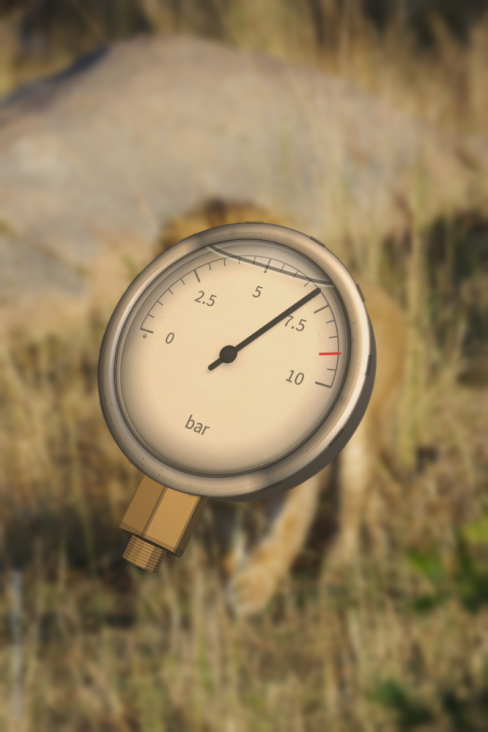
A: 7 bar
